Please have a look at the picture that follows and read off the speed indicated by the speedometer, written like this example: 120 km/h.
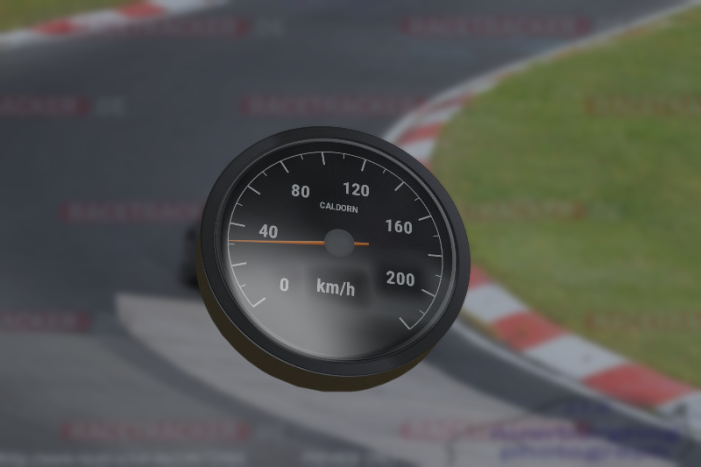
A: 30 km/h
